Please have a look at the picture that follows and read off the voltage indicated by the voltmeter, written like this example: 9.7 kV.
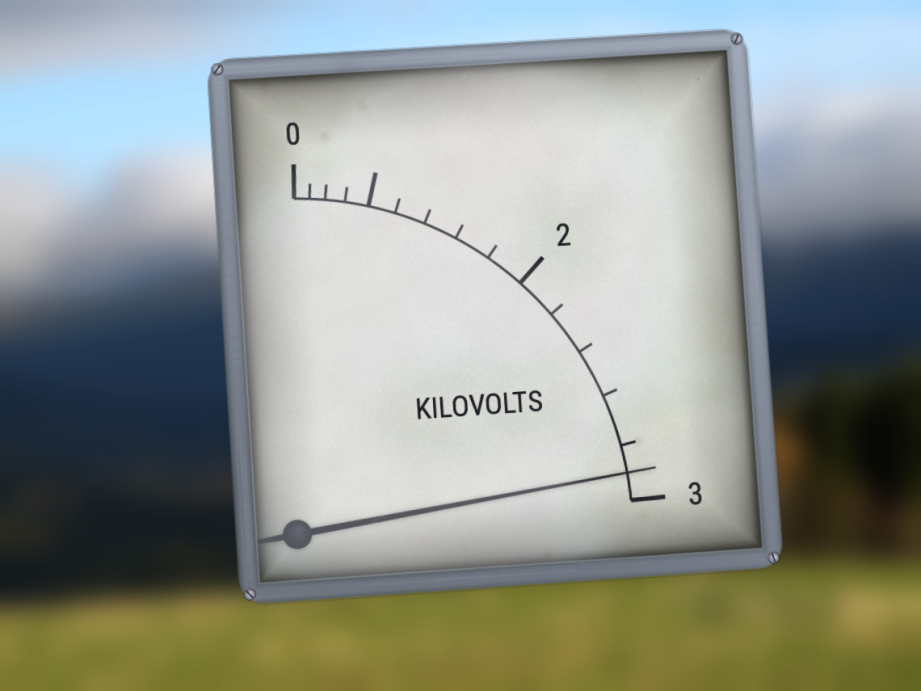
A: 2.9 kV
